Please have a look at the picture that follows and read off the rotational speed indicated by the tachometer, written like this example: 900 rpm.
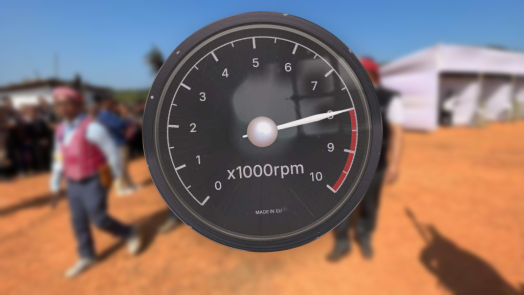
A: 8000 rpm
